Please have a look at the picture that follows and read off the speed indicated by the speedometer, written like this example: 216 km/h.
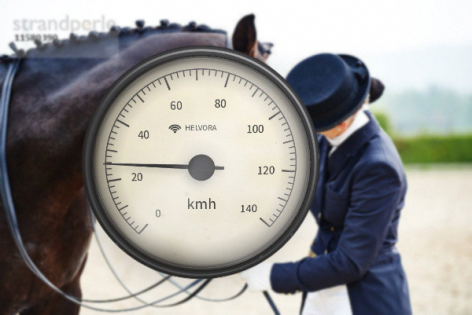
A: 26 km/h
